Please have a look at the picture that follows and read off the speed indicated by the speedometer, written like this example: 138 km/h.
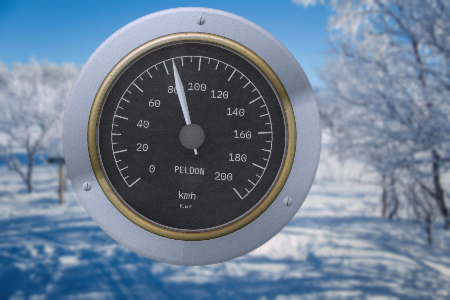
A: 85 km/h
